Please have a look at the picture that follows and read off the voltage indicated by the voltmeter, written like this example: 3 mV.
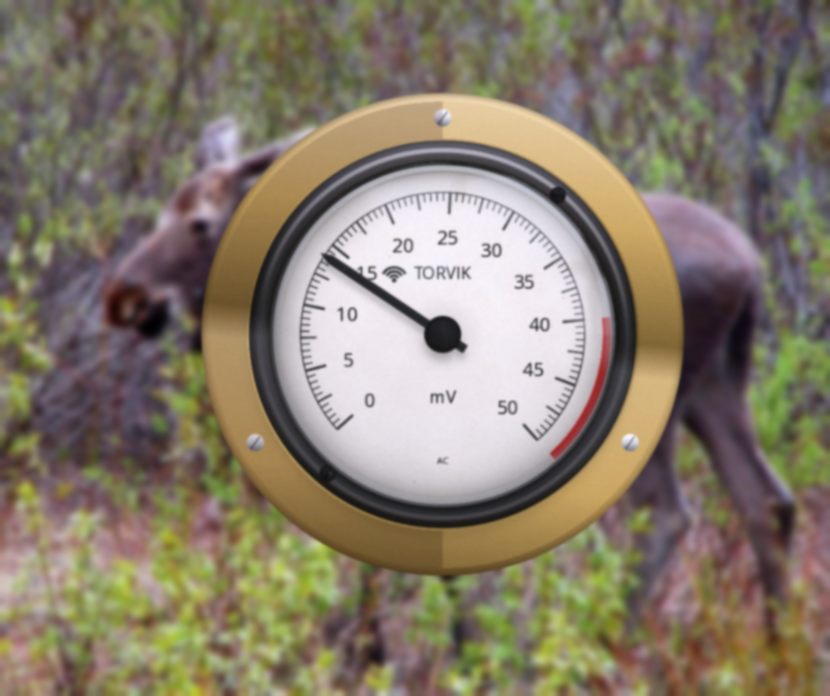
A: 14 mV
